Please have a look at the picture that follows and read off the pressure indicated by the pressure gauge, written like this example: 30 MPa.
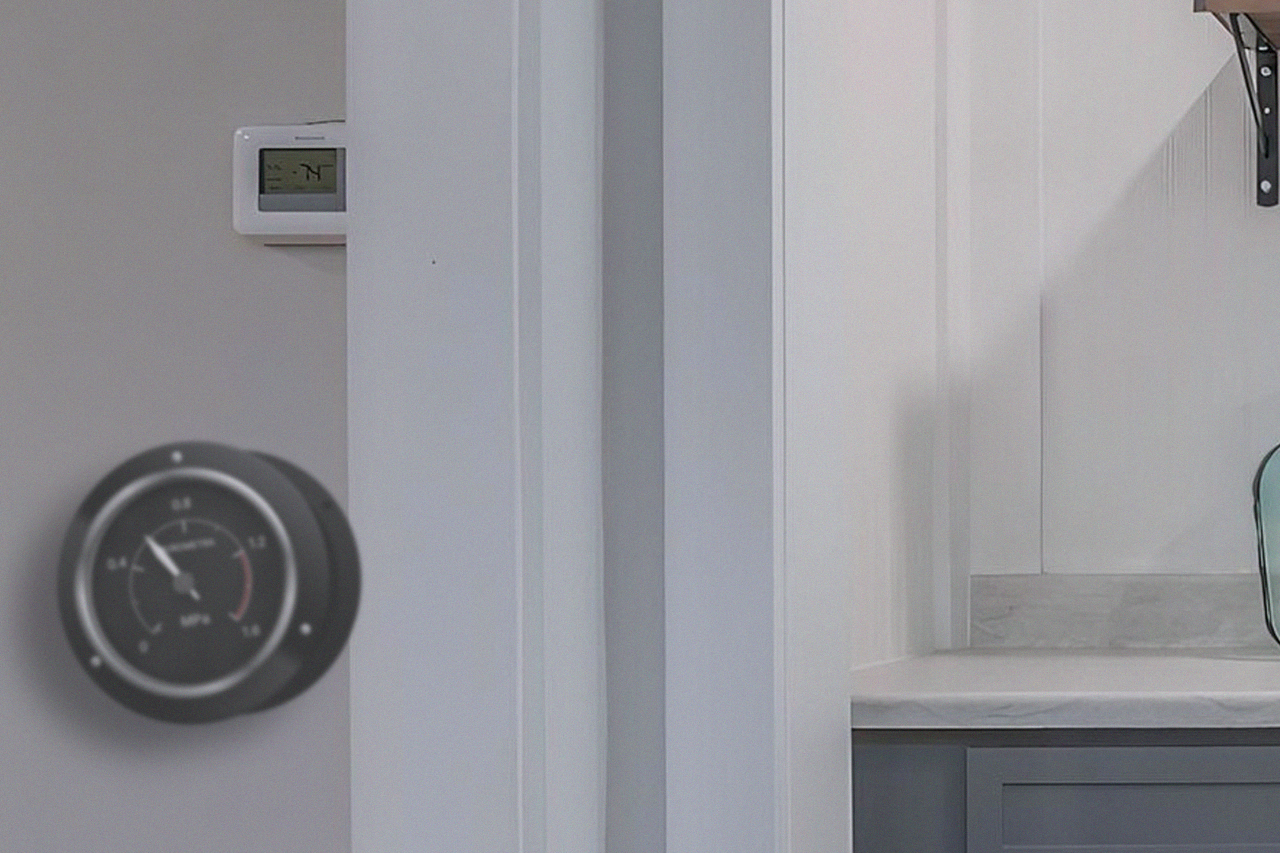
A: 0.6 MPa
